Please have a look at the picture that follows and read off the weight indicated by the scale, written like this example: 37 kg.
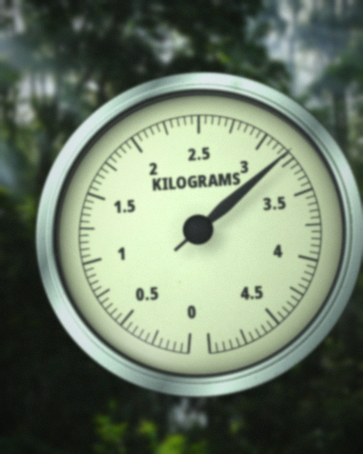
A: 3.2 kg
